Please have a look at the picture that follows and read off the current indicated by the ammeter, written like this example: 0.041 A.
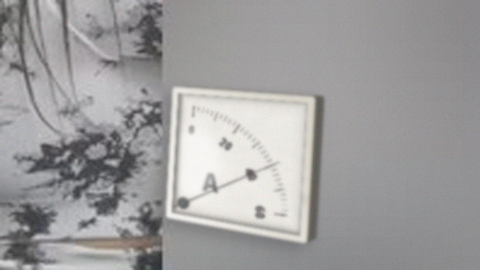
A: 40 A
